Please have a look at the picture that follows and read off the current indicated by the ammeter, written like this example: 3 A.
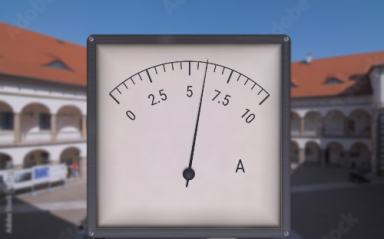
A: 6 A
